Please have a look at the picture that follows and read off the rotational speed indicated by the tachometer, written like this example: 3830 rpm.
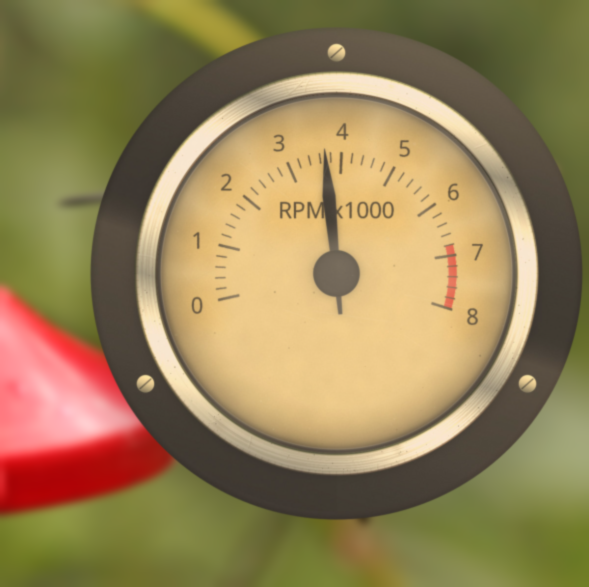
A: 3700 rpm
